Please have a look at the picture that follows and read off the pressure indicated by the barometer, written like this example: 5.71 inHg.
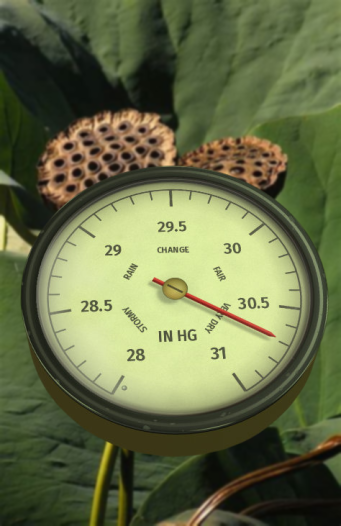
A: 30.7 inHg
